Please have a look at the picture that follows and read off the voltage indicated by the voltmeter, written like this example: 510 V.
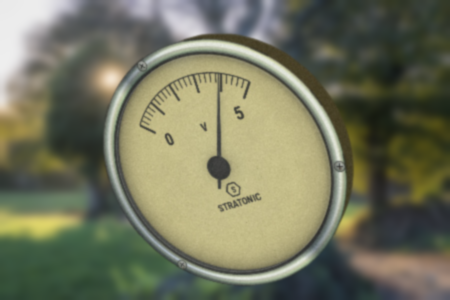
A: 4 V
